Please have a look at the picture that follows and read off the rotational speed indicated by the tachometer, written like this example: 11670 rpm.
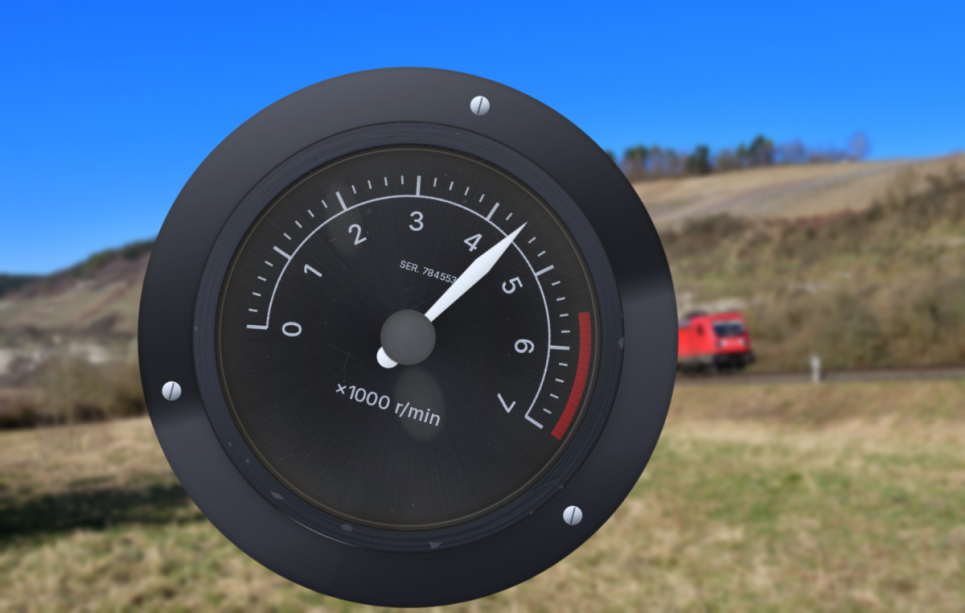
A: 4400 rpm
